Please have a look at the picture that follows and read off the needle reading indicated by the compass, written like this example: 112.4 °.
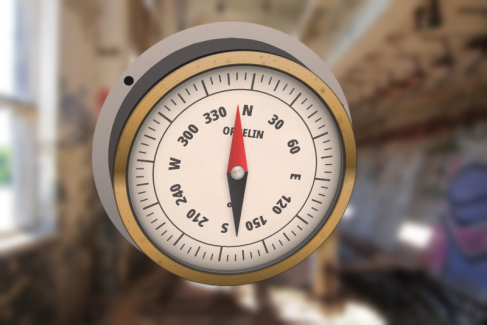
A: 350 °
